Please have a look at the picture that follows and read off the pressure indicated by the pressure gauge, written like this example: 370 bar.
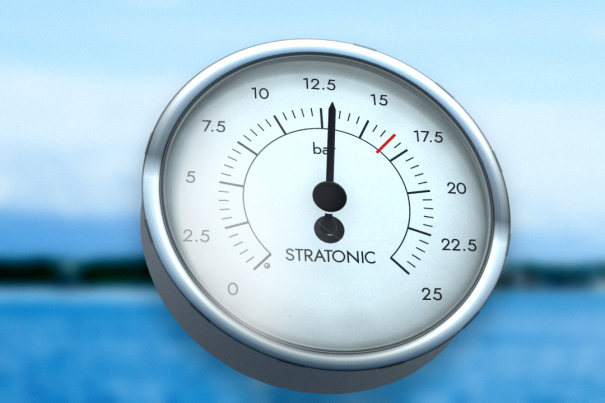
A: 13 bar
